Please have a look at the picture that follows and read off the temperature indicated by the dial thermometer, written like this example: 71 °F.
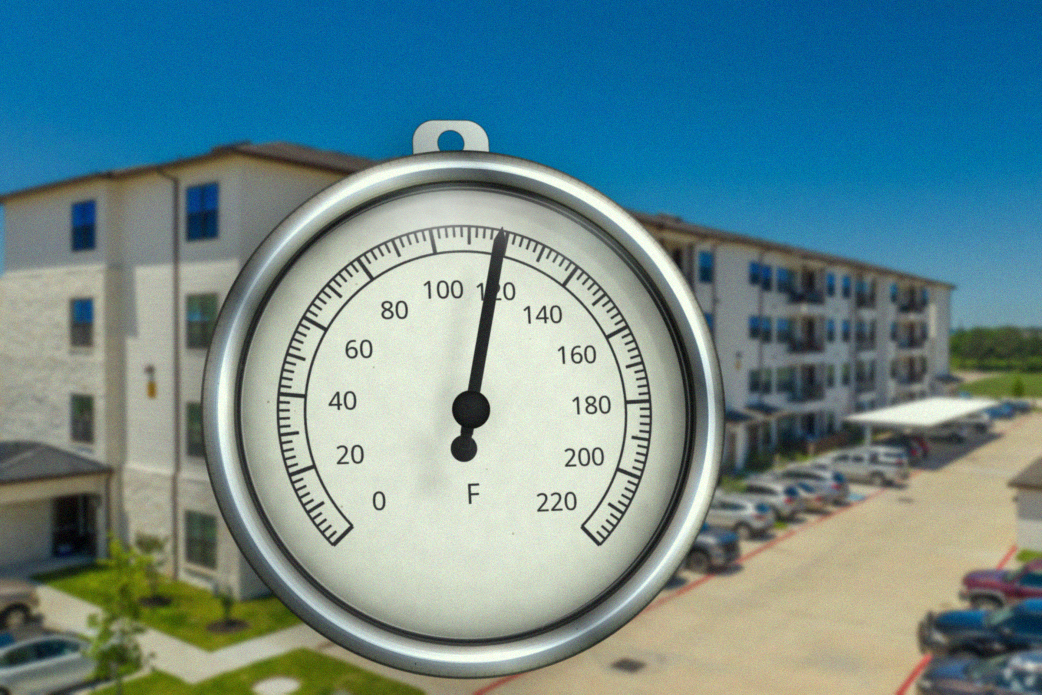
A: 118 °F
